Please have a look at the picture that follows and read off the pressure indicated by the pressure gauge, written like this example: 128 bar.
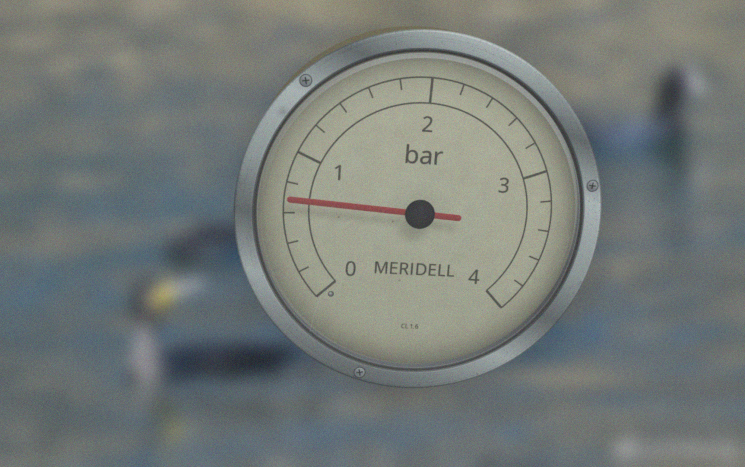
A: 0.7 bar
